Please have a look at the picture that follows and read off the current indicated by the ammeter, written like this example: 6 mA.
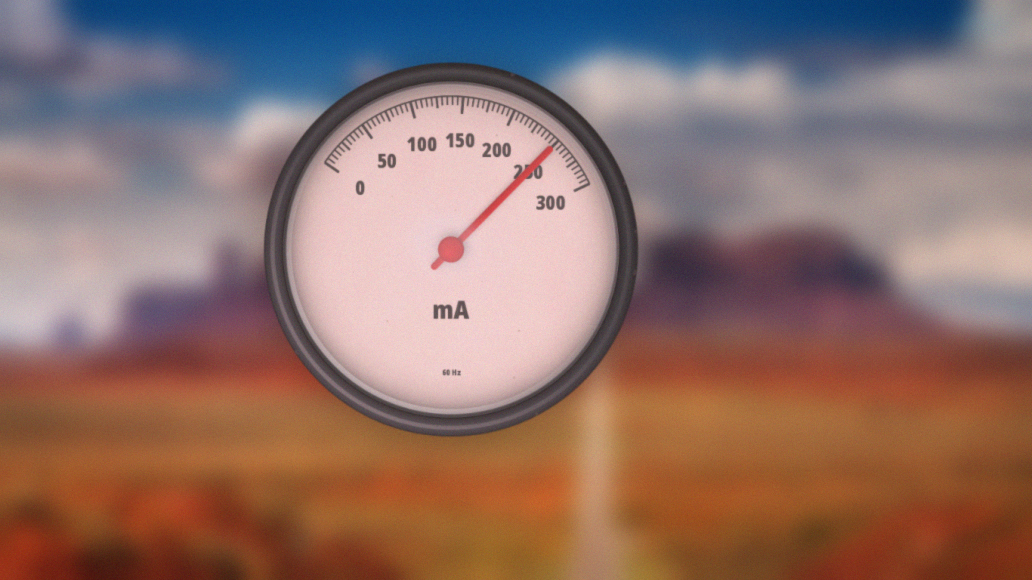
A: 250 mA
